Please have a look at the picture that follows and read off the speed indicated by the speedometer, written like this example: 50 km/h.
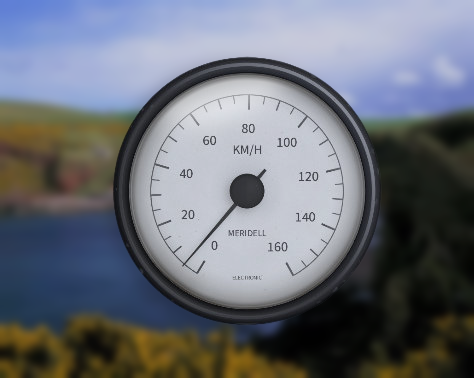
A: 5 km/h
